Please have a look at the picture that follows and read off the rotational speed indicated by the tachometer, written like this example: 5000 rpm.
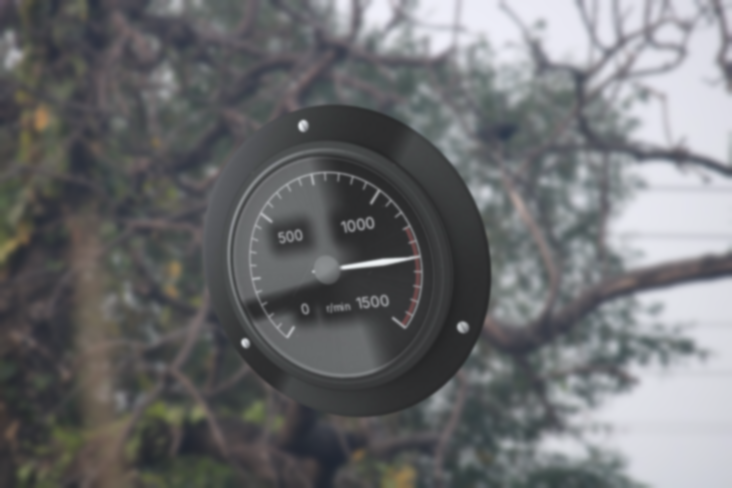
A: 1250 rpm
